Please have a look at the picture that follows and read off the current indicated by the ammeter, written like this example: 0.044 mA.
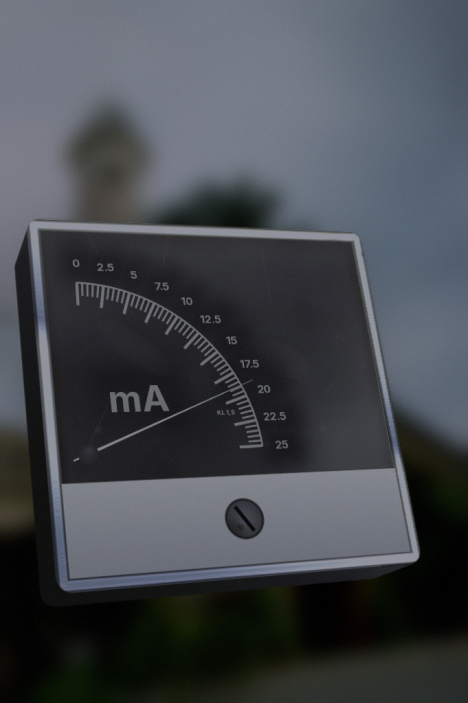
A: 19 mA
